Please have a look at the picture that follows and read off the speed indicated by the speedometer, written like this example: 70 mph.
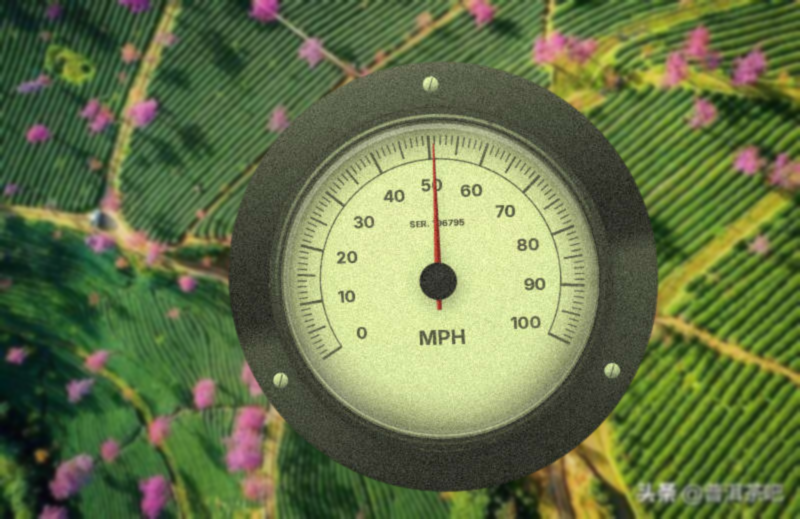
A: 51 mph
